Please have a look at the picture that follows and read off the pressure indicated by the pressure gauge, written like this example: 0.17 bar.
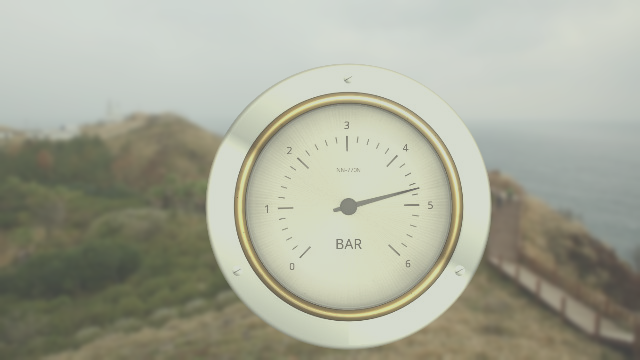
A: 4.7 bar
